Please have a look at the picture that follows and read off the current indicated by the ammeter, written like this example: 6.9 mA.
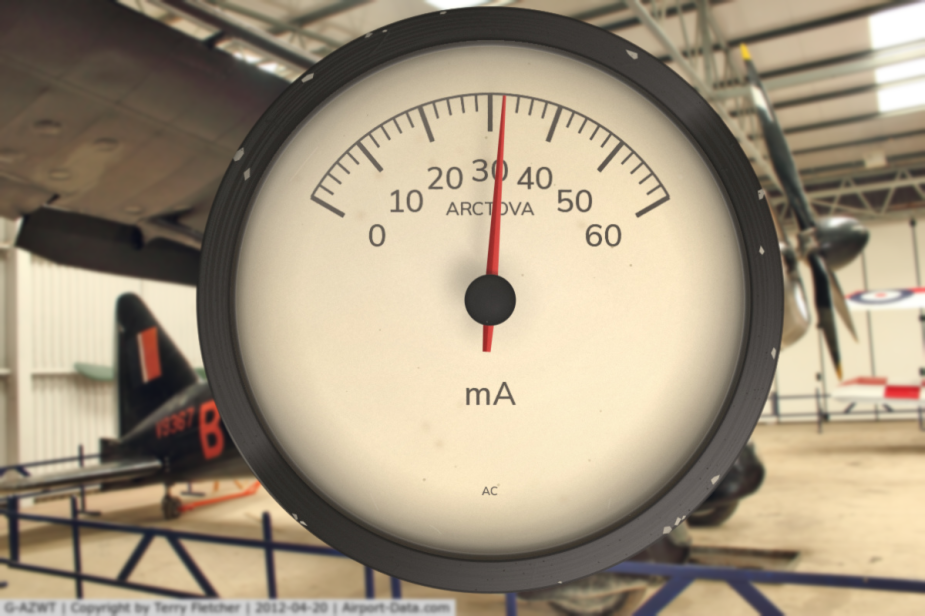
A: 32 mA
